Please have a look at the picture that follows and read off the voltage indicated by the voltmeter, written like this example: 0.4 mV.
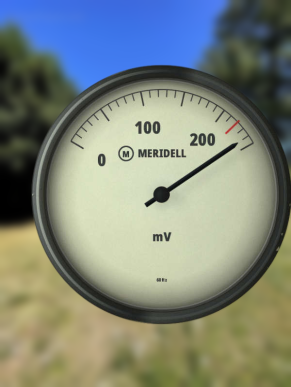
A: 240 mV
